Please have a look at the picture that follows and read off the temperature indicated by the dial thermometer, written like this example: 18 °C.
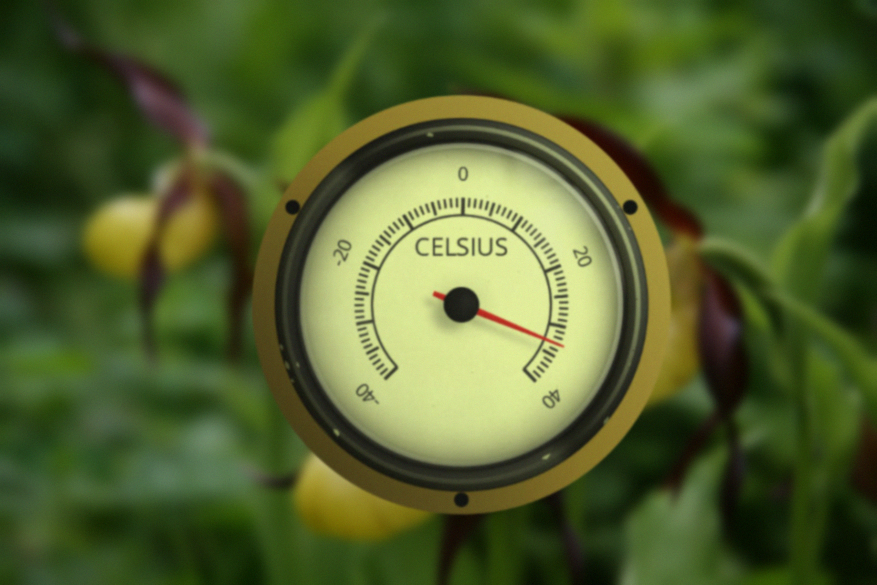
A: 33 °C
